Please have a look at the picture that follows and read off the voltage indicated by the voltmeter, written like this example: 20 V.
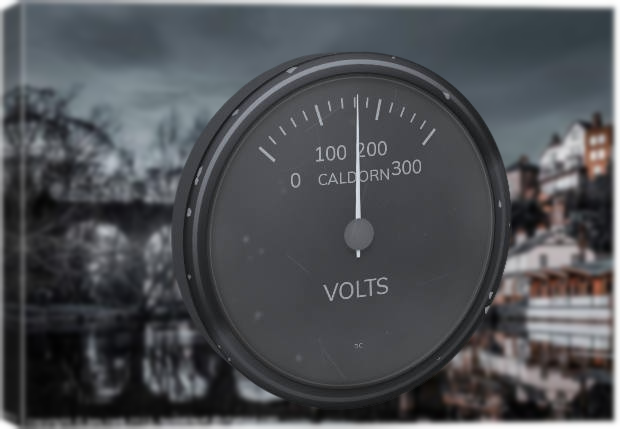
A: 160 V
